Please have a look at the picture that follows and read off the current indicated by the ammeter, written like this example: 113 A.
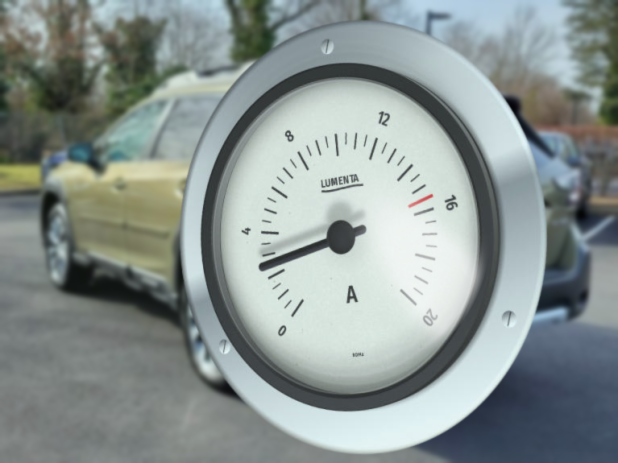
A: 2.5 A
